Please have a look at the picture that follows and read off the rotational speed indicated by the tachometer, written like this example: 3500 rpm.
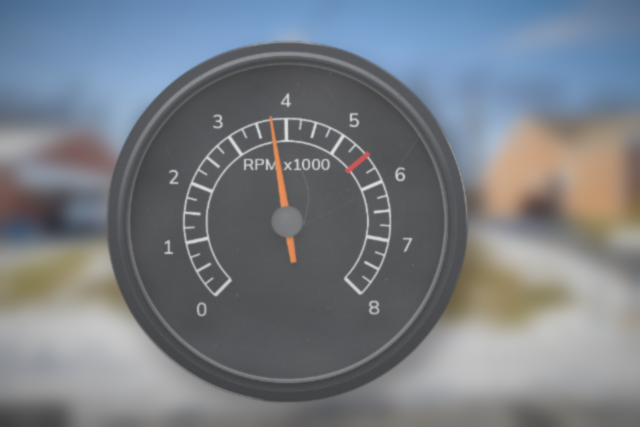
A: 3750 rpm
